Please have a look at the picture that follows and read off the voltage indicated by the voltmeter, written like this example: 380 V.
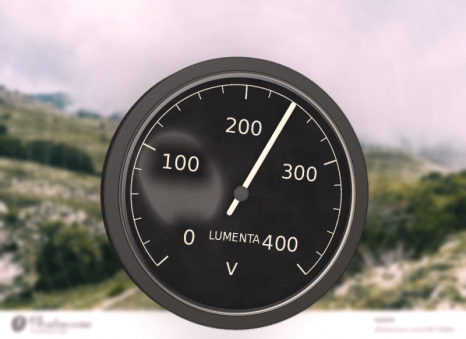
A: 240 V
